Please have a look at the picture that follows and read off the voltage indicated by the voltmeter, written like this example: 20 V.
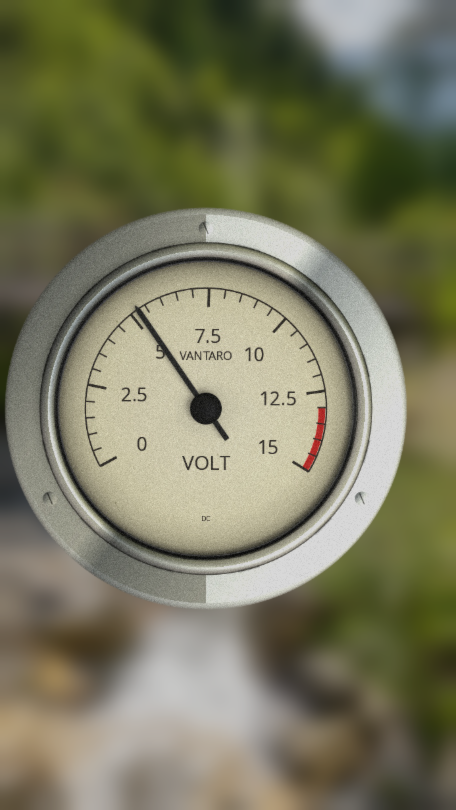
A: 5.25 V
